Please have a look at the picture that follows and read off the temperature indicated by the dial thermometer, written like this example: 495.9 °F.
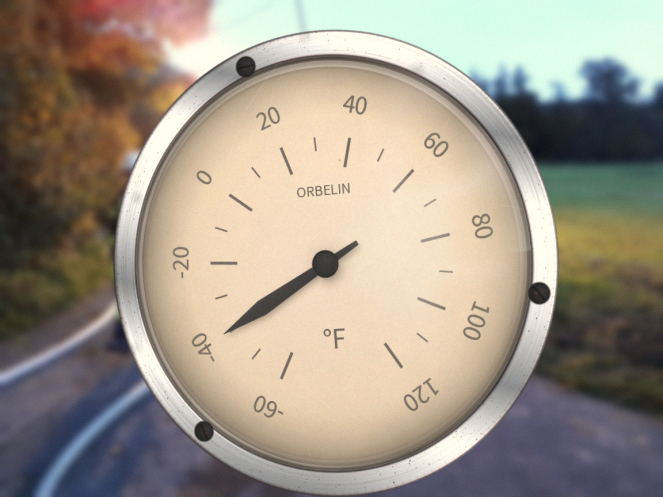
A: -40 °F
